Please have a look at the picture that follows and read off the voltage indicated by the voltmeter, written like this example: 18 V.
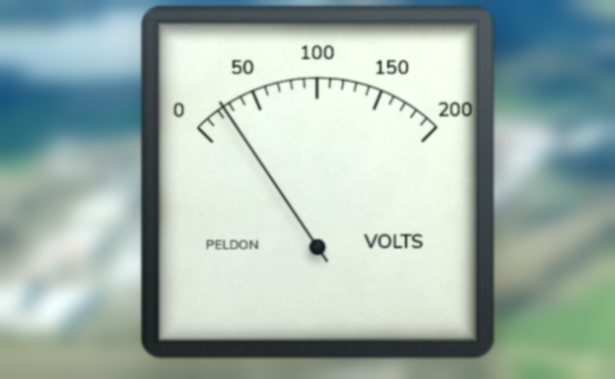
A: 25 V
